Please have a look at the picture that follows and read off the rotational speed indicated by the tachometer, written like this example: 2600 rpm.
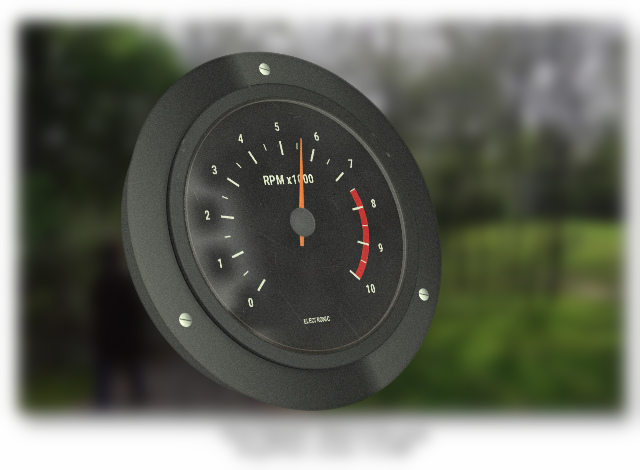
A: 5500 rpm
